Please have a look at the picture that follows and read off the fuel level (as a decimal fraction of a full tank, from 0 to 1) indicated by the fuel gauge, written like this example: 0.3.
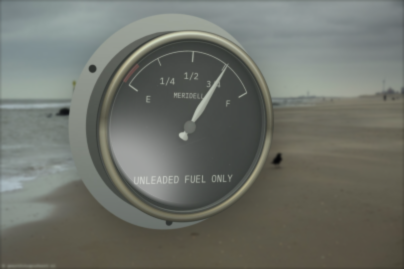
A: 0.75
